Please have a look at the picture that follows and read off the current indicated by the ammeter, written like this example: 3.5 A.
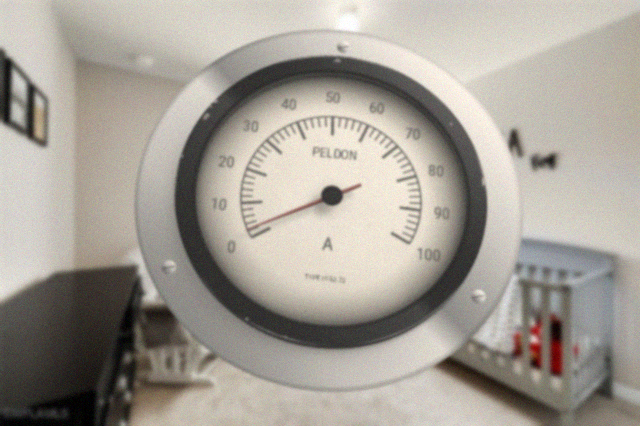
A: 2 A
